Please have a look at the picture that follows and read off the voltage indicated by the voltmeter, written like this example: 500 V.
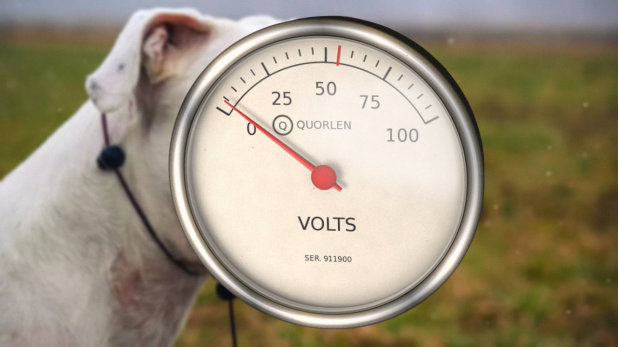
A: 5 V
